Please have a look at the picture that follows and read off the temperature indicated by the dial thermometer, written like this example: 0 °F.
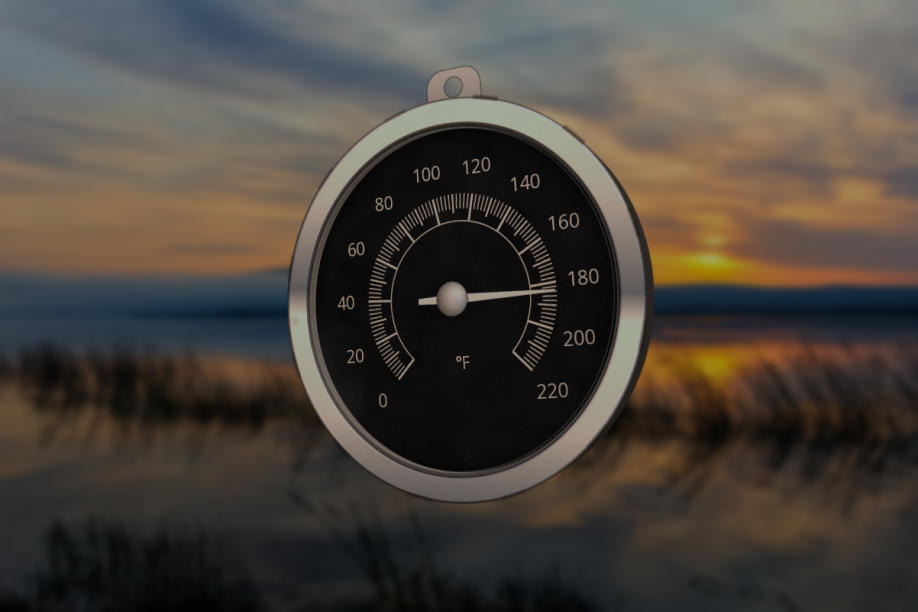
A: 184 °F
